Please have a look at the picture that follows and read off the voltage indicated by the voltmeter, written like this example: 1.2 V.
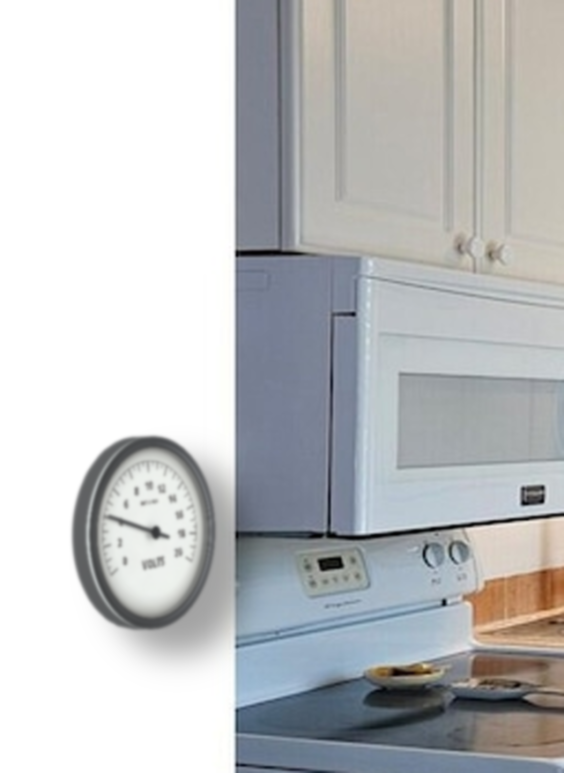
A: 4 V
